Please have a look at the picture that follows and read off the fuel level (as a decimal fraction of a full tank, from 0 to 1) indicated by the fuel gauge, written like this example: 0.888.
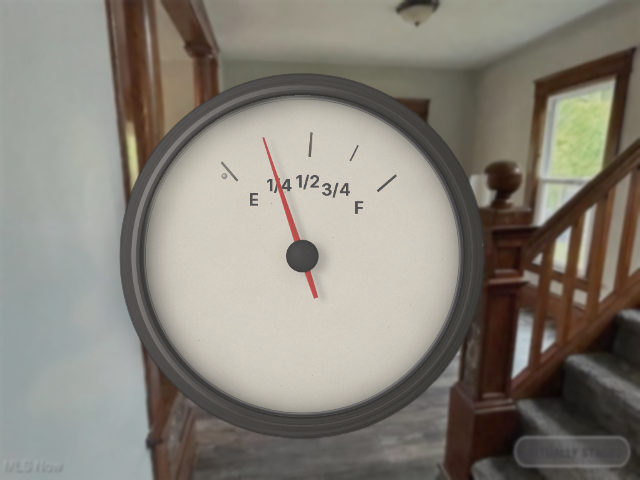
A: 0.25
